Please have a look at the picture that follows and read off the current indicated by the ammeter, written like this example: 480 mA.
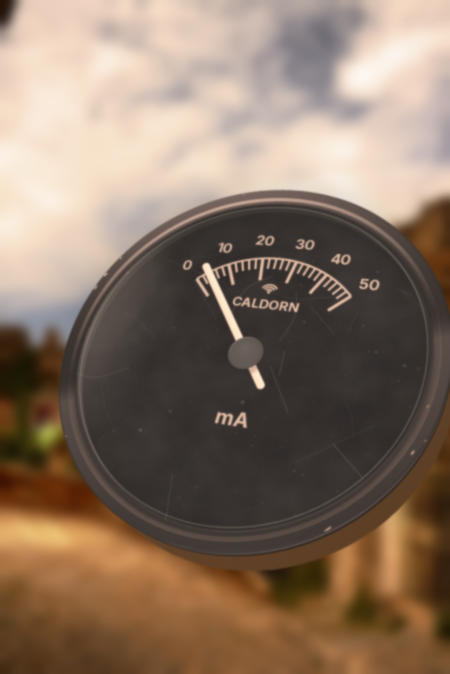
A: 4 mA
